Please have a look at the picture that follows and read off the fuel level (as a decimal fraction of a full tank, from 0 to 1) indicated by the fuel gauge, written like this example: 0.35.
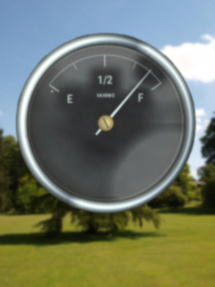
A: 0.875
